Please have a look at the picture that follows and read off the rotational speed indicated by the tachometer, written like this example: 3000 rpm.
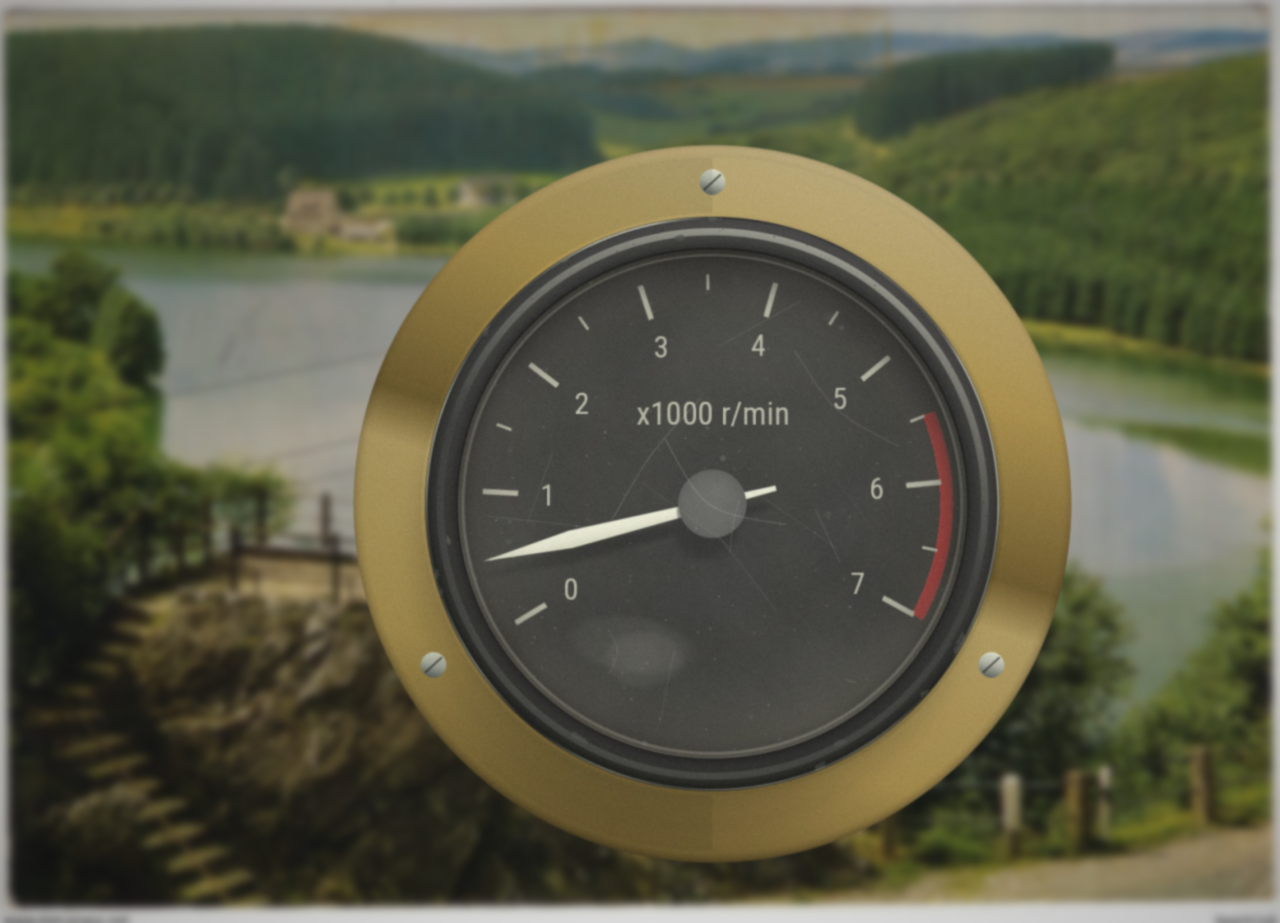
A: 500 rpm
